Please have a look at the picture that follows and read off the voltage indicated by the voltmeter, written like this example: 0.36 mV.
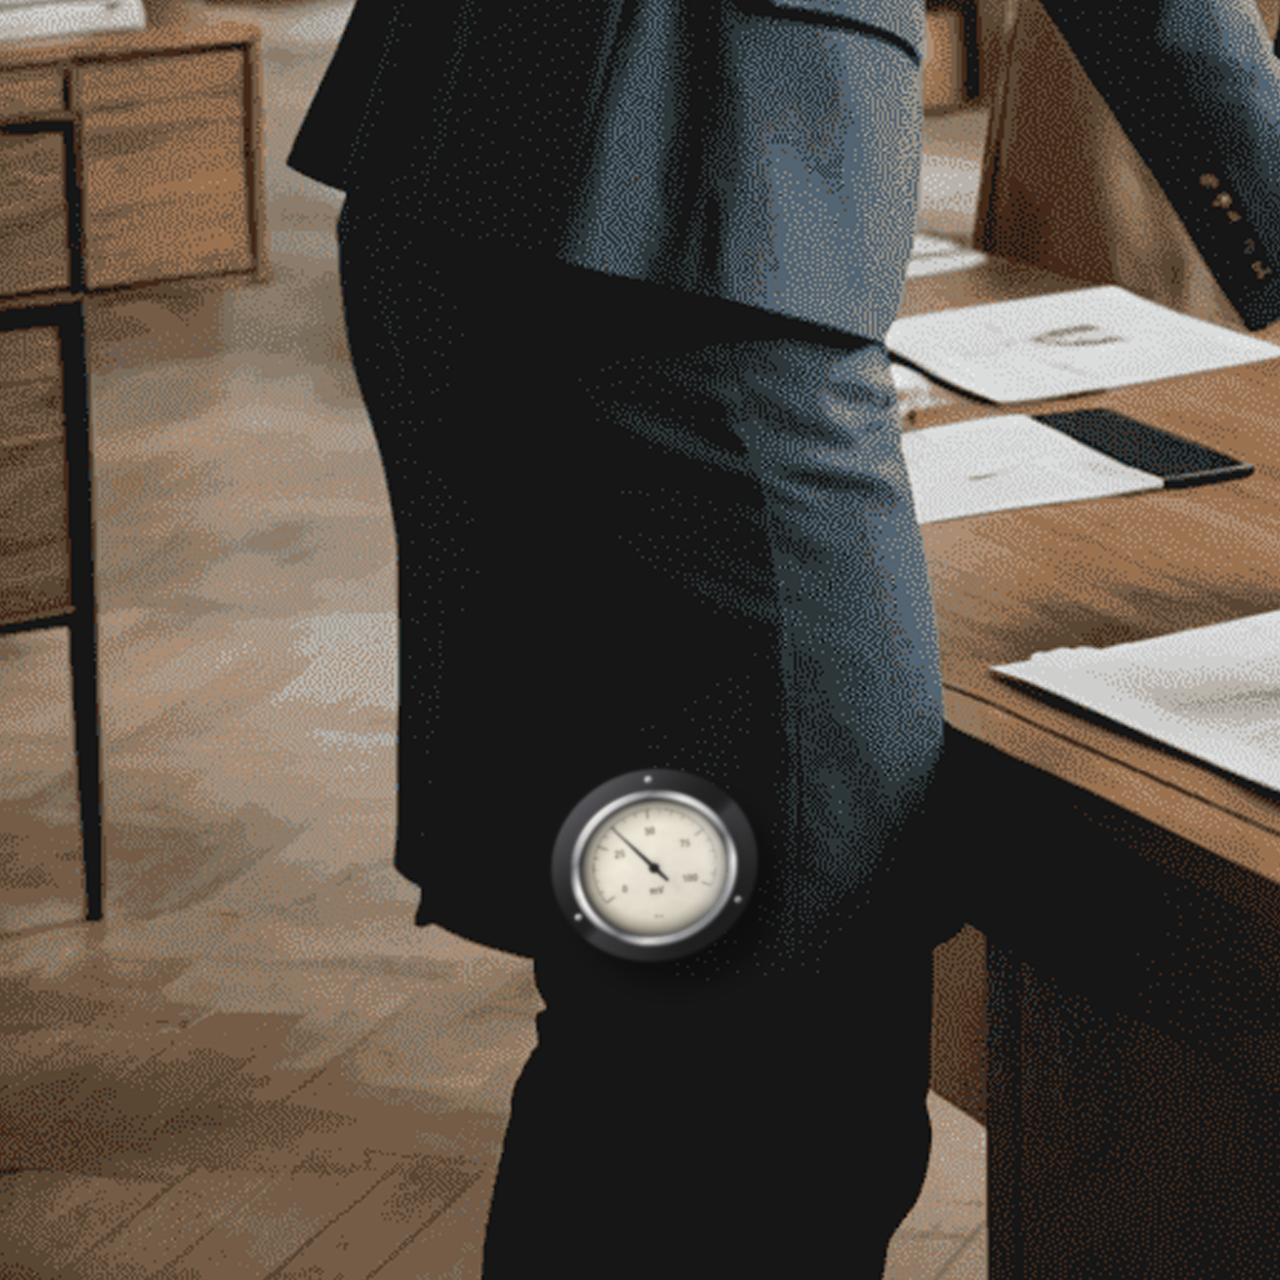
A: 35 mV
